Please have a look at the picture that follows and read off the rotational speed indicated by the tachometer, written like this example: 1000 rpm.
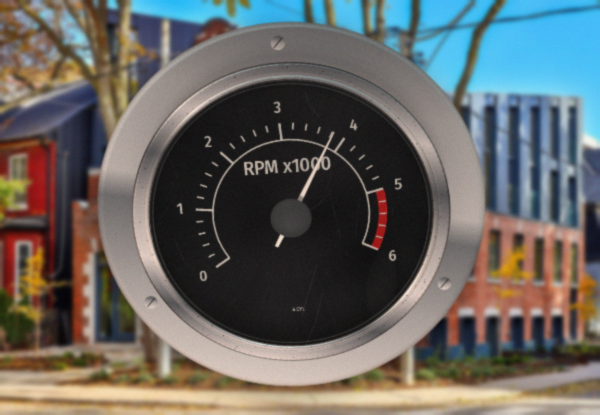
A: 3800 rpm
